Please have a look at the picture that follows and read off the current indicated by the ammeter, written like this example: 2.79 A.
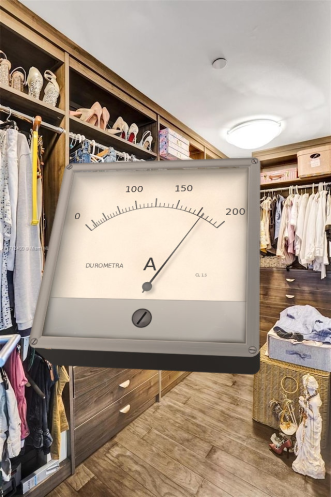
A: 180 A
